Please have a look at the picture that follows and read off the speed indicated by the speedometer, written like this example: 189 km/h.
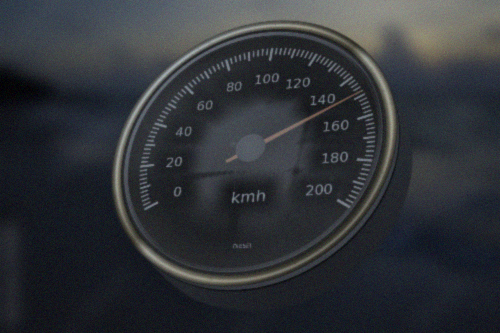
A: 150 km/h
